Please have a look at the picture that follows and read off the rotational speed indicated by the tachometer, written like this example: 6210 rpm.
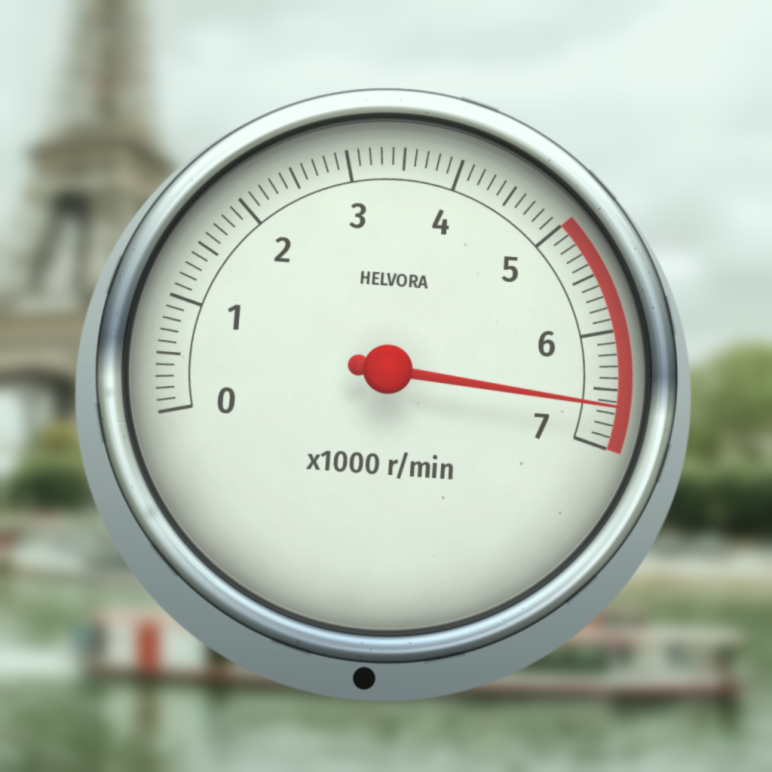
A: 6650 rpm
